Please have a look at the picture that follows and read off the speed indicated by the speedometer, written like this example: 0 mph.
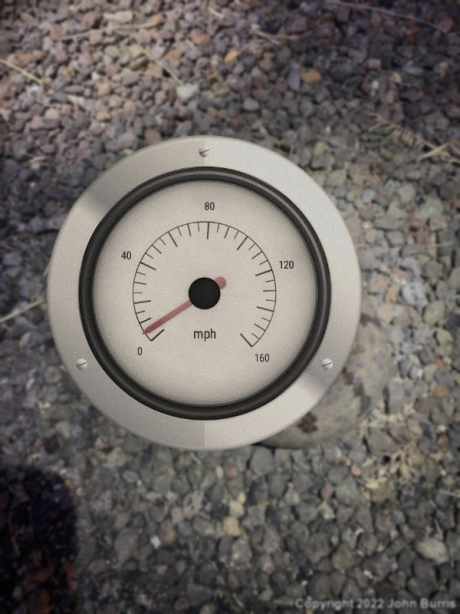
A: 5 mph
